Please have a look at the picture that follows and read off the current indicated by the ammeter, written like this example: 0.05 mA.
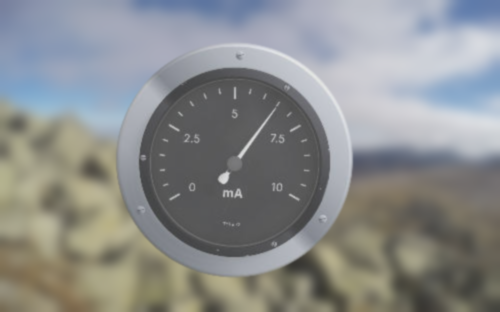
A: 6.5 mA
